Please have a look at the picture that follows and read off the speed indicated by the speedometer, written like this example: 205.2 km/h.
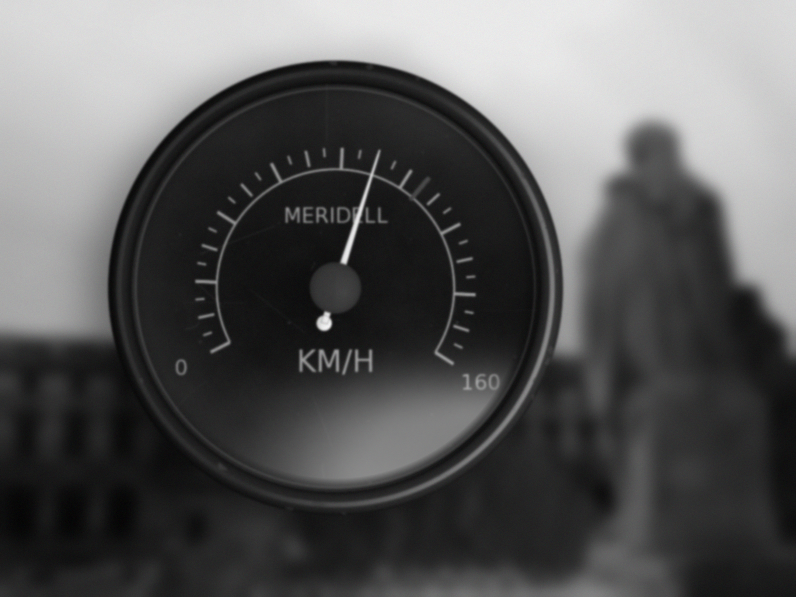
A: 90 km/h
